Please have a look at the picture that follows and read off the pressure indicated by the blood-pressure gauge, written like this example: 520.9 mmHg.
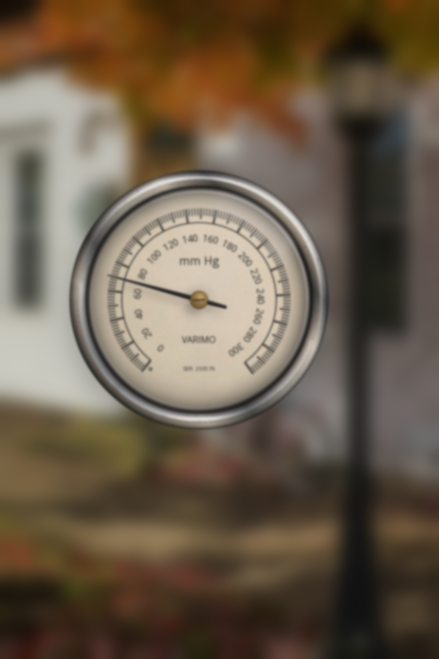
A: 70 mmHg
